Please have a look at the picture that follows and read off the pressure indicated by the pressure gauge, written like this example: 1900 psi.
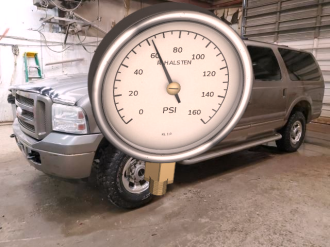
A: 62.5 psi
